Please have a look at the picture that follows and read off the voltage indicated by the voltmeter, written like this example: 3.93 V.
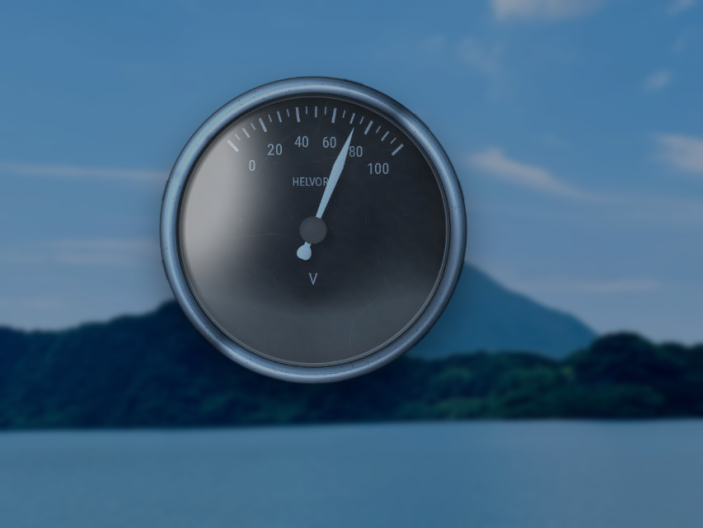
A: 72.5 V
